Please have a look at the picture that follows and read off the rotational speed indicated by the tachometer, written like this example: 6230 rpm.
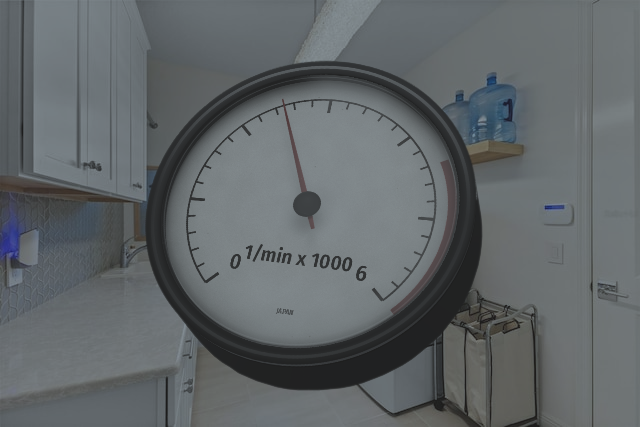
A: 2500 rpm
